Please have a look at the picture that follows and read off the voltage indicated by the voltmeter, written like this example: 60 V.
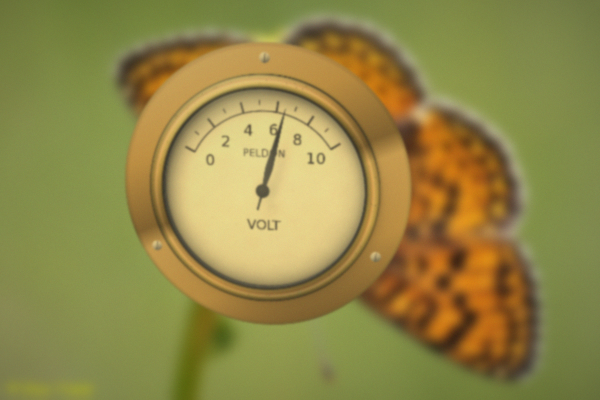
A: 6.5 V
